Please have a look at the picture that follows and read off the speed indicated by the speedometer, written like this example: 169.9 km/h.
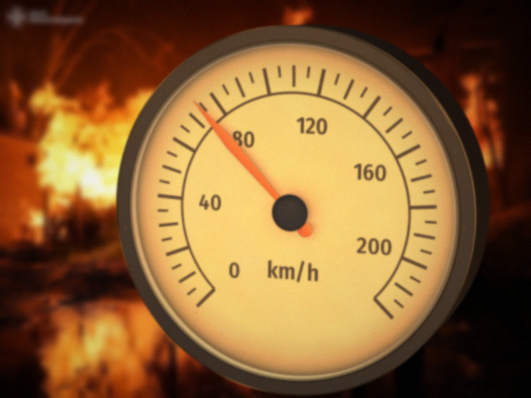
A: 75 km/h
